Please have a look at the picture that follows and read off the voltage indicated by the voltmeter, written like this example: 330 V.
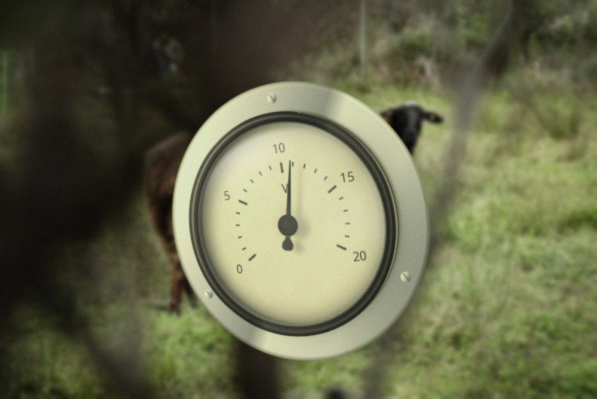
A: 11 V
